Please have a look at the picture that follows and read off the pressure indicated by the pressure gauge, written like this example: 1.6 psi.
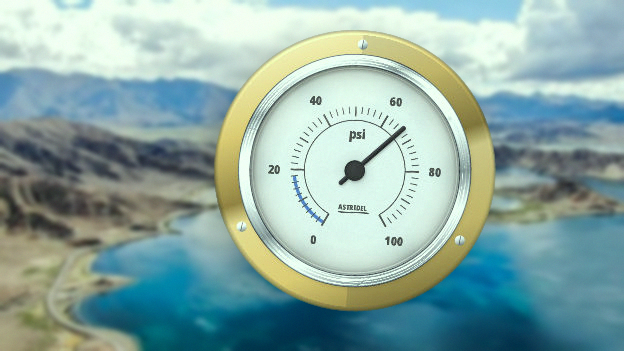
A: 66 psi
